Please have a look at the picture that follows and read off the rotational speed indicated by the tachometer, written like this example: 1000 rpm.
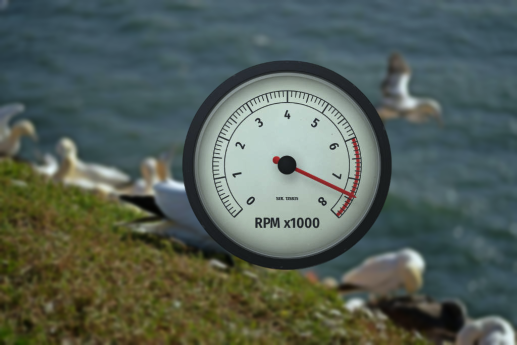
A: 7400 rpm
